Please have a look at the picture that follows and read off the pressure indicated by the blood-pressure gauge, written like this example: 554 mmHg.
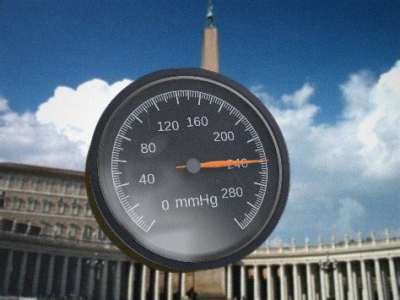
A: 240 mmHg
